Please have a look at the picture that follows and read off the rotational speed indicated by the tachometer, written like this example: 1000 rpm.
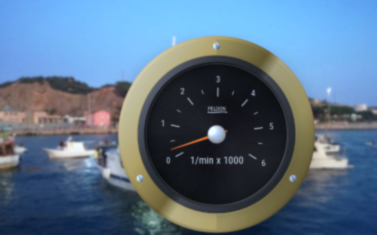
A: 250 rpm
